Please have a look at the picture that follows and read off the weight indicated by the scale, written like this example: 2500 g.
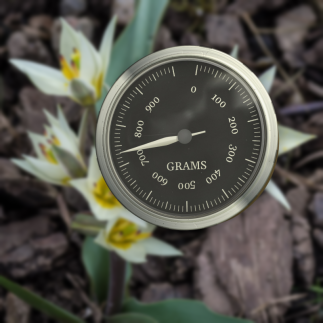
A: 730 g
